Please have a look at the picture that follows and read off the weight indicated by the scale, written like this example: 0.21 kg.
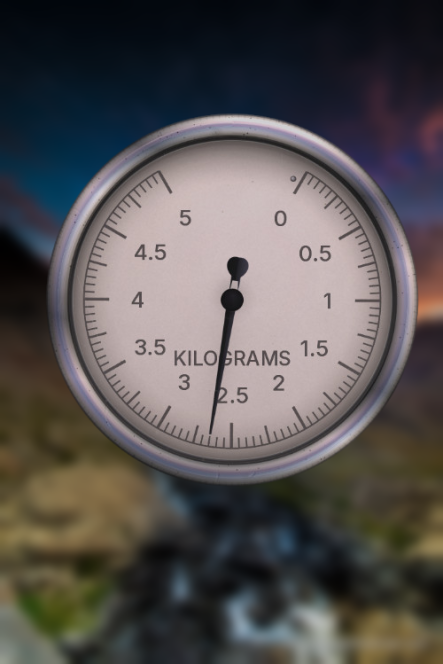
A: 2.65 kg
